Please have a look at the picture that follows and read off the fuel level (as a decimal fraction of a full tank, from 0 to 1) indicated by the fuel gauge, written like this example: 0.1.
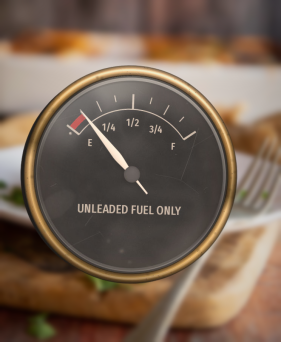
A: 0.125
